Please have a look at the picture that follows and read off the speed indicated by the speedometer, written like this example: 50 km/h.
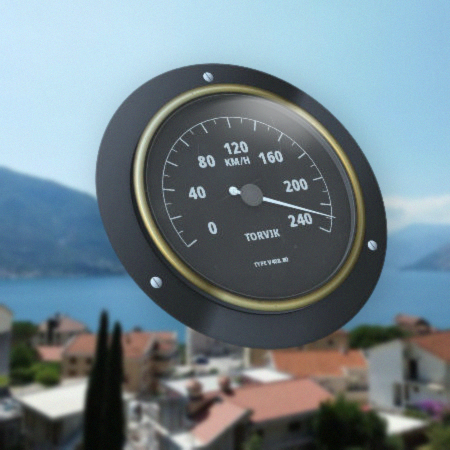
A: 230 km/h
